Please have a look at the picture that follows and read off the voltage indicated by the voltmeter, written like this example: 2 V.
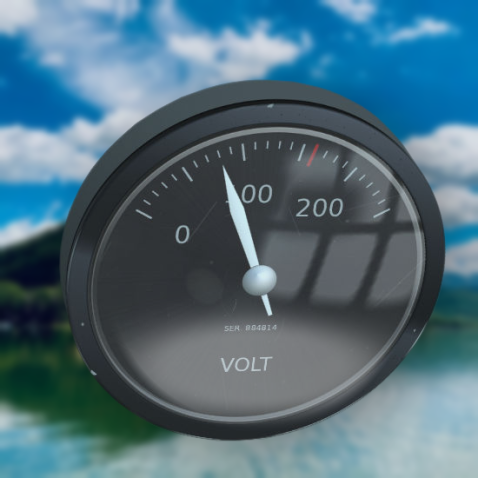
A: 80 V
